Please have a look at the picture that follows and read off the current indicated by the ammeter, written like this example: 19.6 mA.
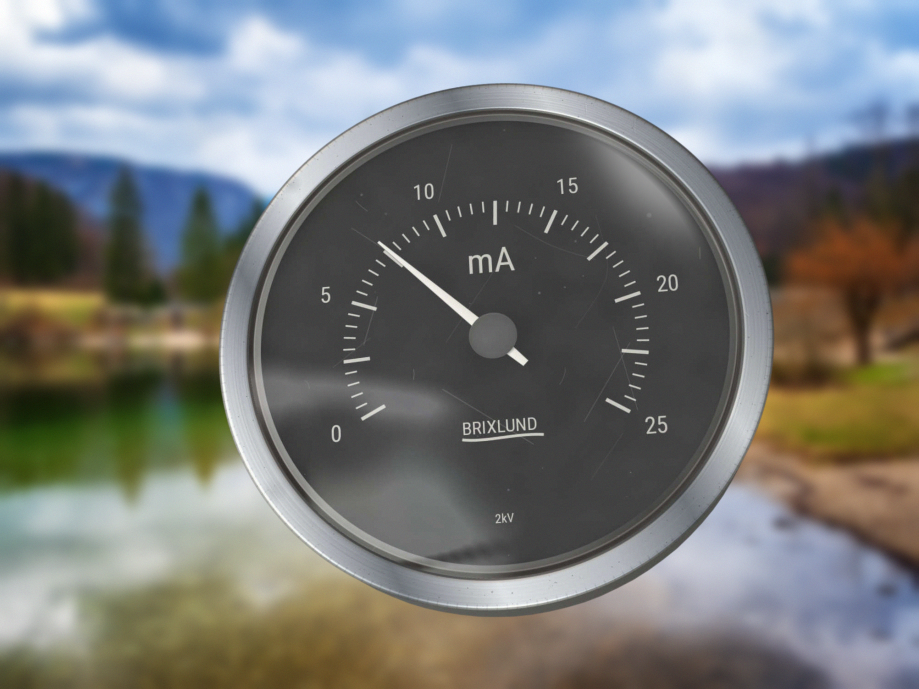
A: 7.5 mA
